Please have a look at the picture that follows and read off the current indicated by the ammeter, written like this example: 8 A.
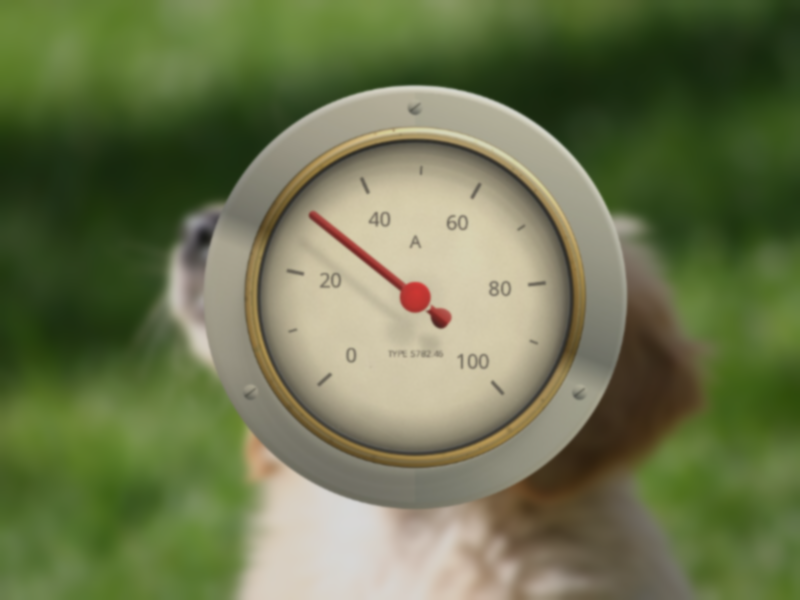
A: 30 A
